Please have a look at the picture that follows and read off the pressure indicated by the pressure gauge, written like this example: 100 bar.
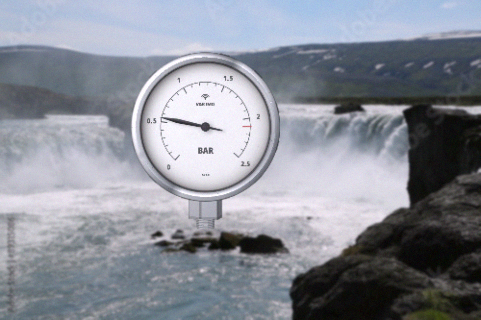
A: 0.55 bar
